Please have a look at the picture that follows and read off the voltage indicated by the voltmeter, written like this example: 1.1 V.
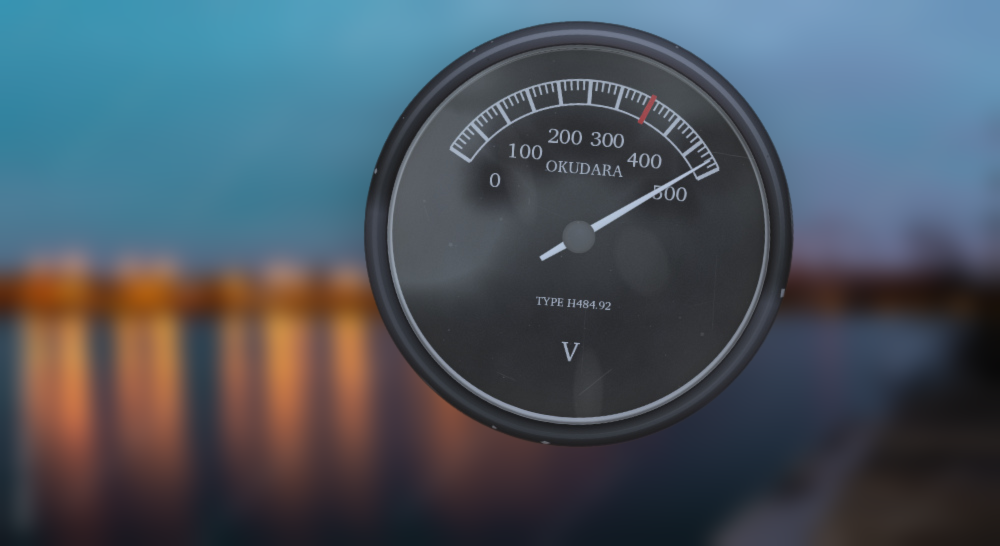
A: 480 V
